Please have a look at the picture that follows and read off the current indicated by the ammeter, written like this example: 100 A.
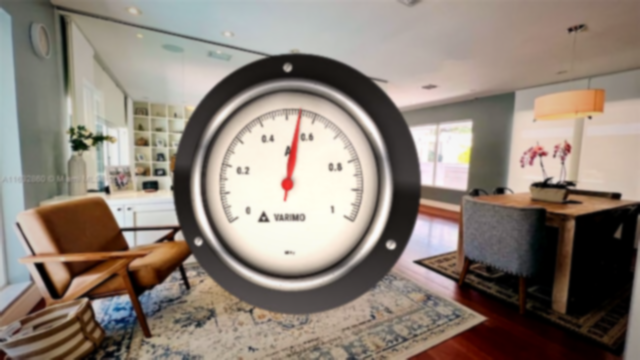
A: 0.55 A
